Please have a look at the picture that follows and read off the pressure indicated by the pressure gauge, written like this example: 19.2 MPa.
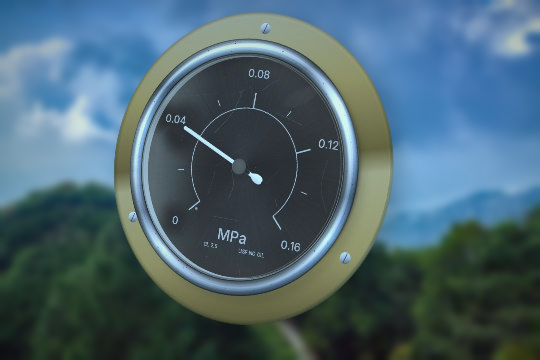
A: 0.04 MPa
